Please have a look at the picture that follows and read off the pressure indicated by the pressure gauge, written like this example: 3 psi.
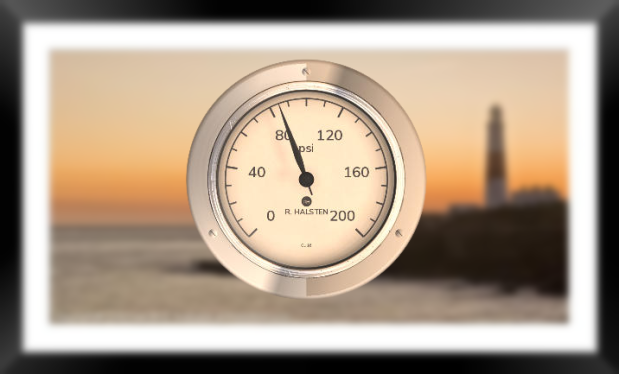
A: 85 psi
